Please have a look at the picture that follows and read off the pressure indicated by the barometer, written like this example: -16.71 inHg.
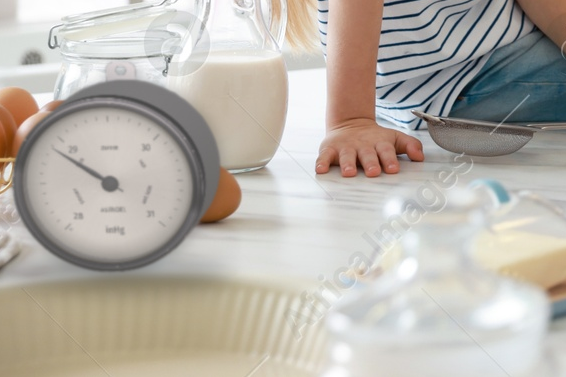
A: 28.9 inHg
